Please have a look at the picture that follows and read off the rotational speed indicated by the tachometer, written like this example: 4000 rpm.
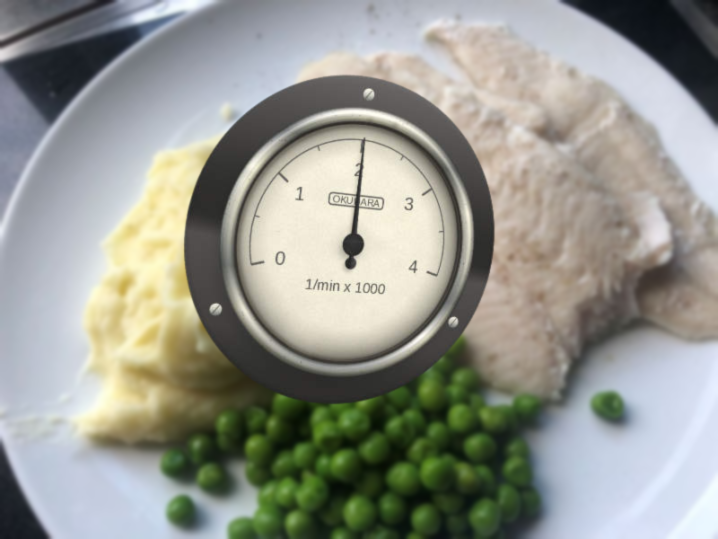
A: 2000 rpm
